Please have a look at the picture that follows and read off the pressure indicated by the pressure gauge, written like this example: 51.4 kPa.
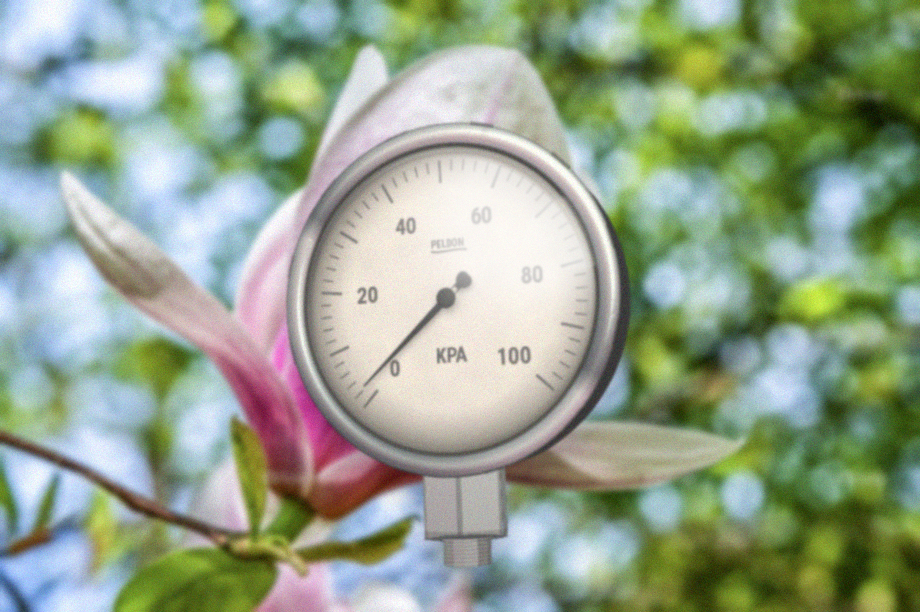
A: 2 kPa
